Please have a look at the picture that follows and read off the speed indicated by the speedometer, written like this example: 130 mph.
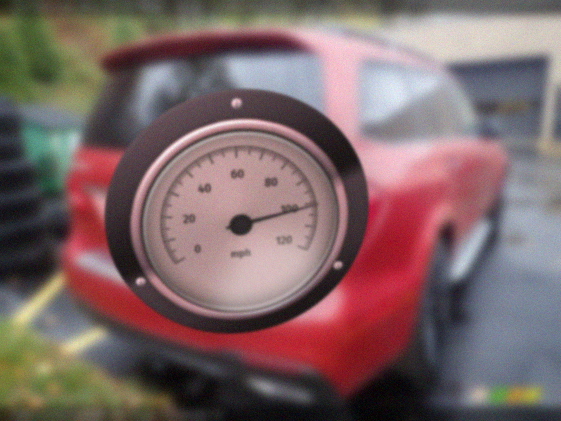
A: 100 mph
